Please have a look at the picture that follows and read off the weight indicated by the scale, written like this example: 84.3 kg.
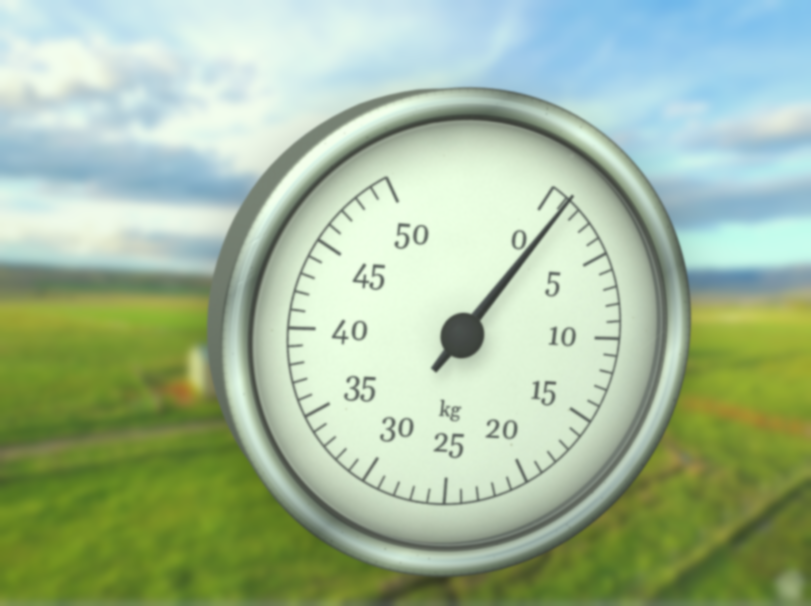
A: 1 kg
